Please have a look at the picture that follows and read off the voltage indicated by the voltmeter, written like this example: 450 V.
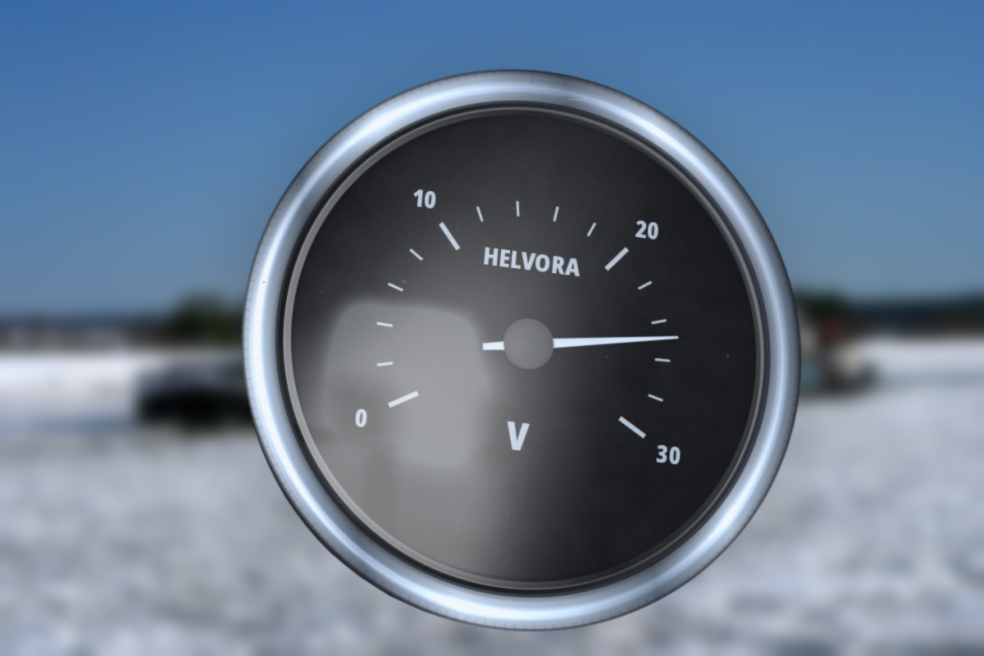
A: 25 V
